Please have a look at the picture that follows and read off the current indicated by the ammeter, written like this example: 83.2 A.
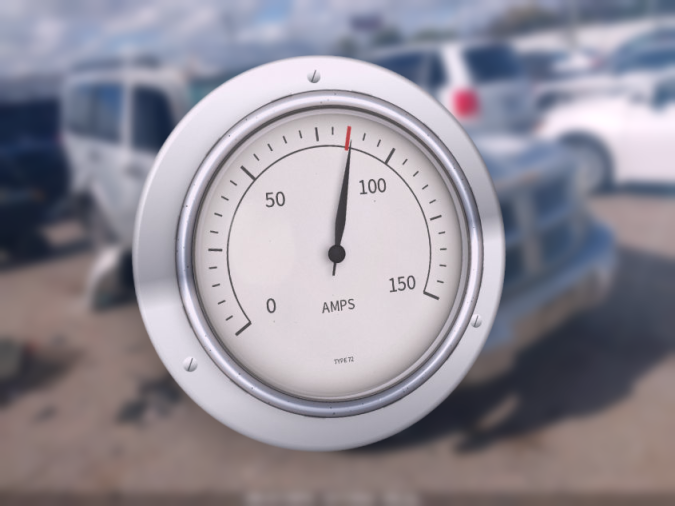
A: 85 A
